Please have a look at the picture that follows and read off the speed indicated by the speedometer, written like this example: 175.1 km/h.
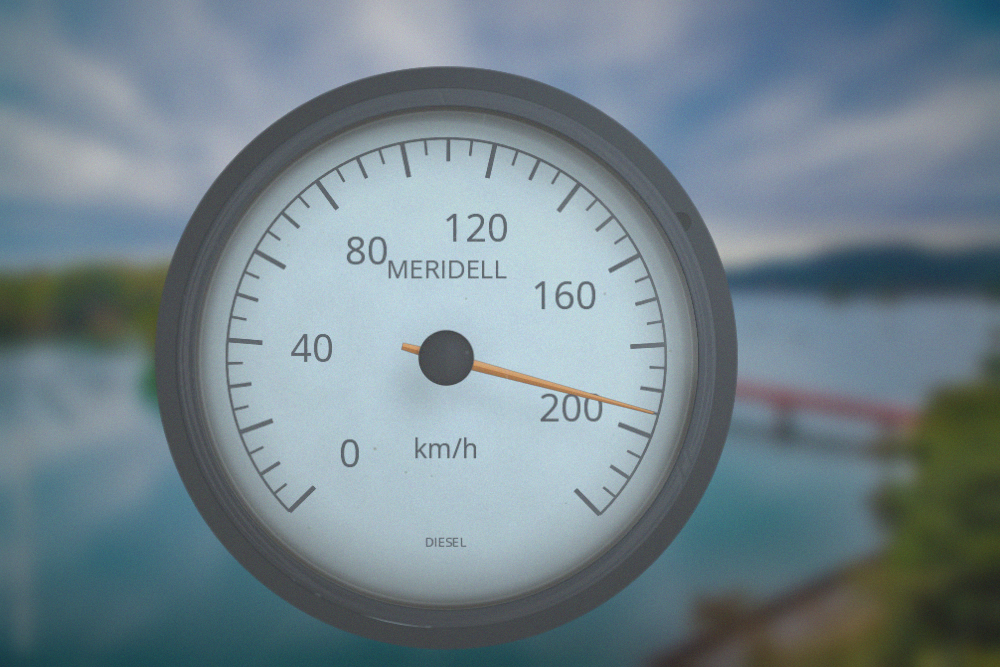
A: 195 km/h
